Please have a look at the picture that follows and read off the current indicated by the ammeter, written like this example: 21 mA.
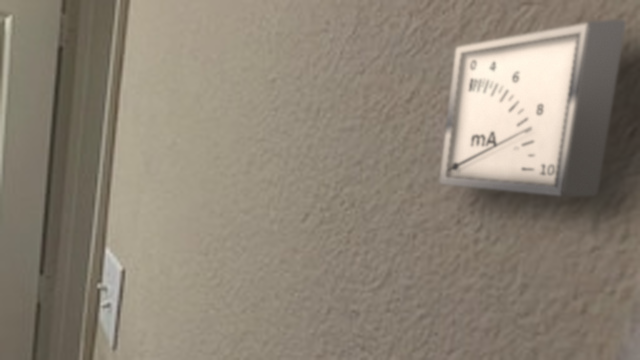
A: 8.5 mA
